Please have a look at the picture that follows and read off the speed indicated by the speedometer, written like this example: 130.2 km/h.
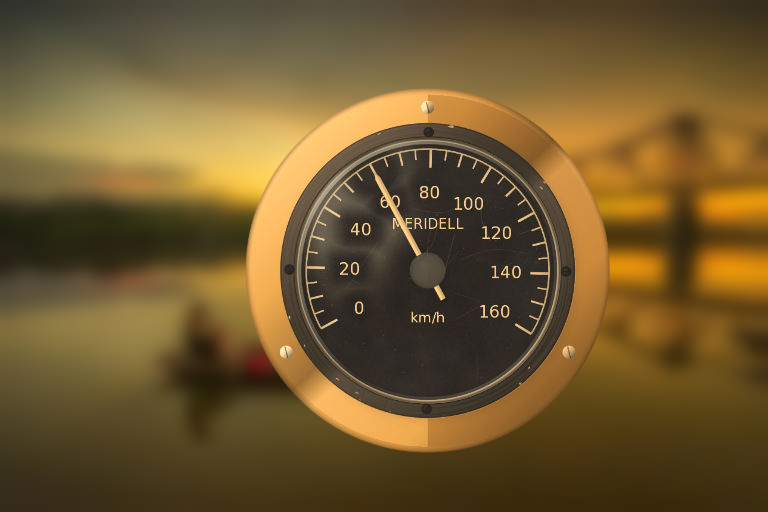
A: 60 km/h
